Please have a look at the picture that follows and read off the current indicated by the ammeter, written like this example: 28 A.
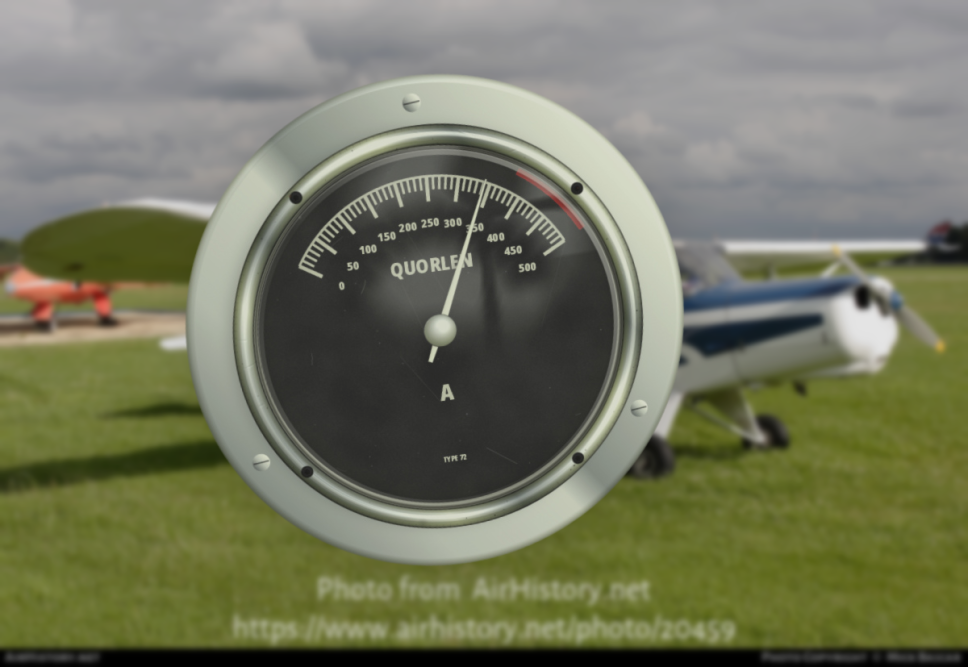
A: 340 A
